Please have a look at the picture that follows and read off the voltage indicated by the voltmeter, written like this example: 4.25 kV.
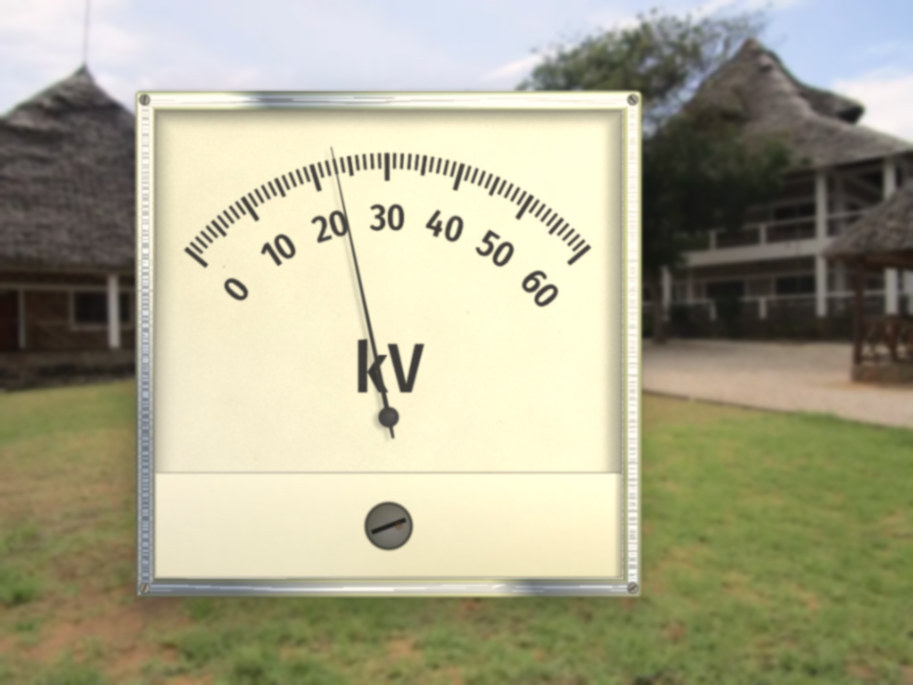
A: 23 kV
